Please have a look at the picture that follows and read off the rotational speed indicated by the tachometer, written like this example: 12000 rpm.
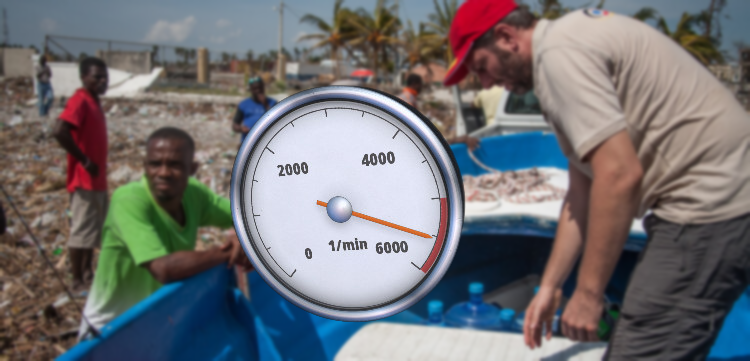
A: 5500 rpm
